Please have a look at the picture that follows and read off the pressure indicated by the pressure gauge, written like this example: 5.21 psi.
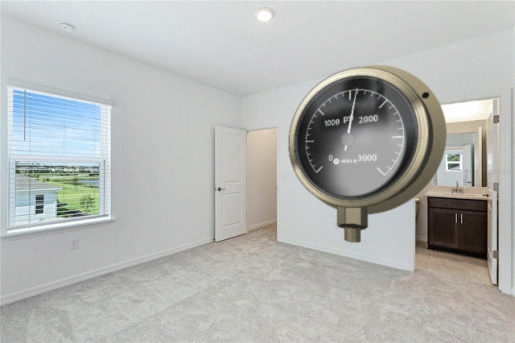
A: 1600 psi
